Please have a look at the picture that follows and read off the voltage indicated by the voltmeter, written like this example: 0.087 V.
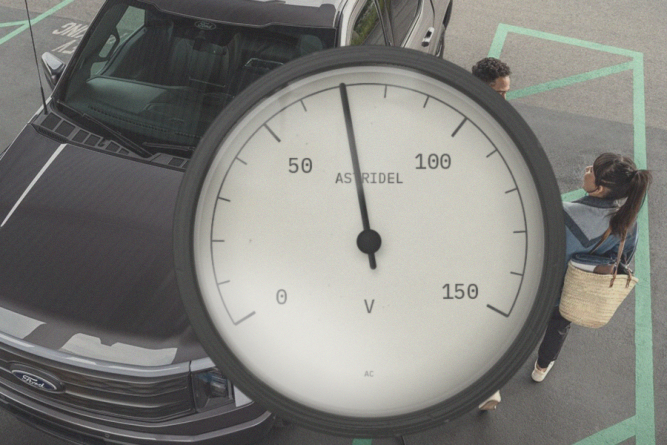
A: 70 V
